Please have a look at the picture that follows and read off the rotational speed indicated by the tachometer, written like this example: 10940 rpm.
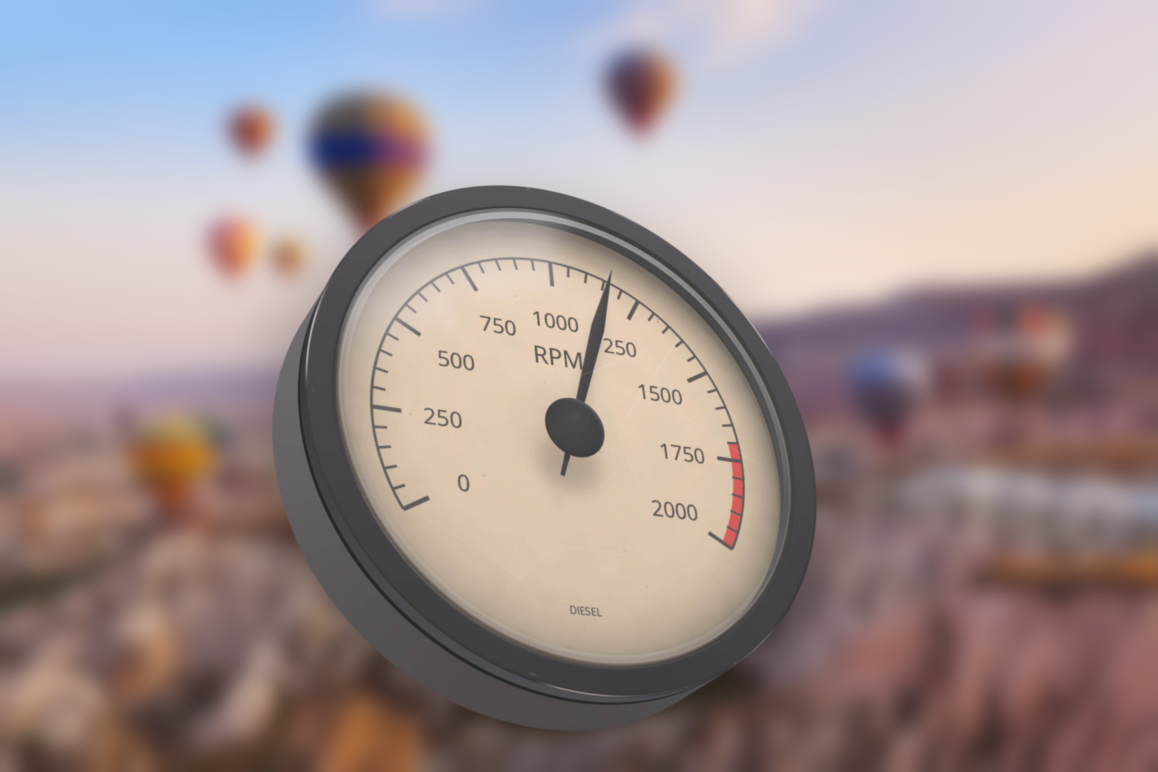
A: 1150 rpm
